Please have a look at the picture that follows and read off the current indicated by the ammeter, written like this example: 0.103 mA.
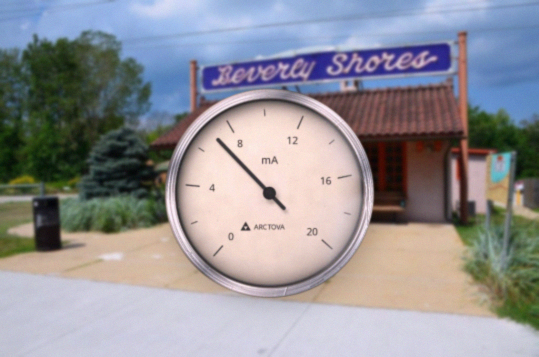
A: 7 mA
